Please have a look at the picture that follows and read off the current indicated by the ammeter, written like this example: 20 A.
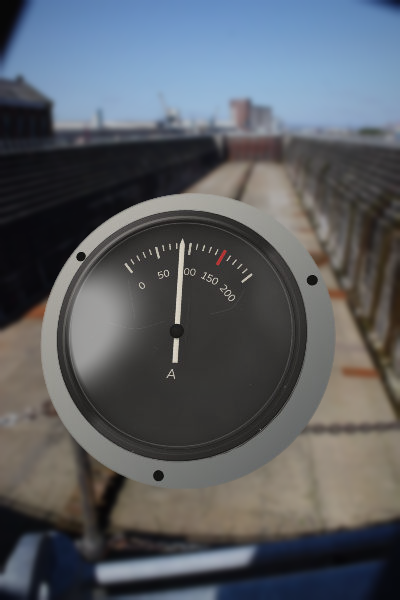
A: 90 A
